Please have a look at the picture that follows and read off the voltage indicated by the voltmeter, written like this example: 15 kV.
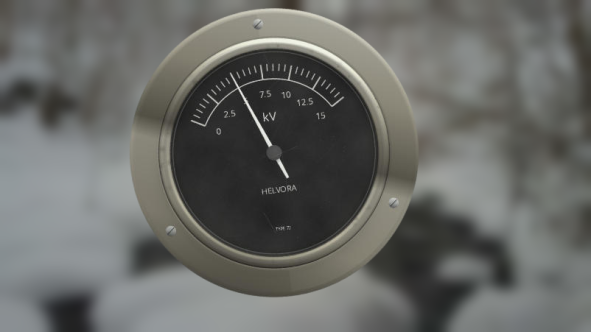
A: 5 kV
